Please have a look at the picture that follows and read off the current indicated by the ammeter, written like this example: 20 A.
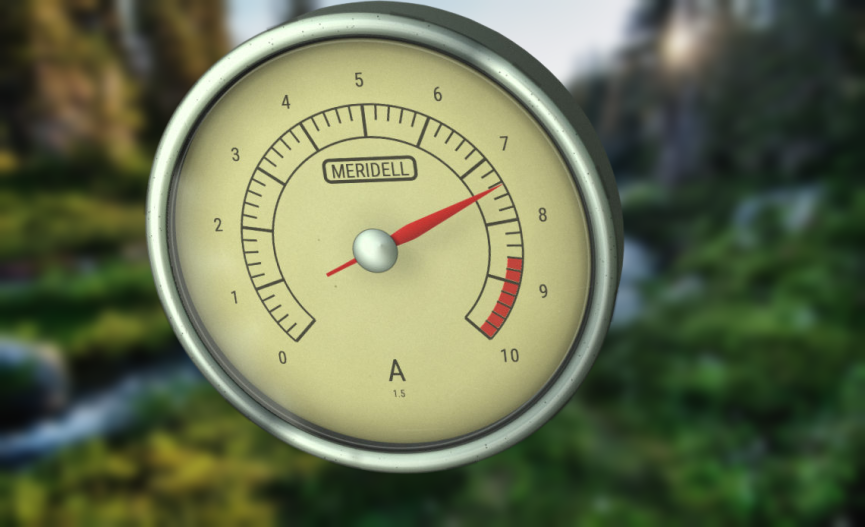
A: 7.4 A
